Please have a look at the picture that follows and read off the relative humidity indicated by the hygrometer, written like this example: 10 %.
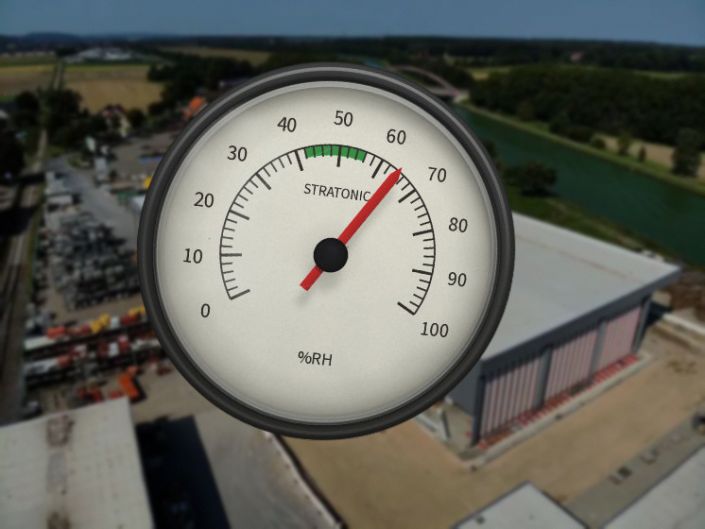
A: 64 %
